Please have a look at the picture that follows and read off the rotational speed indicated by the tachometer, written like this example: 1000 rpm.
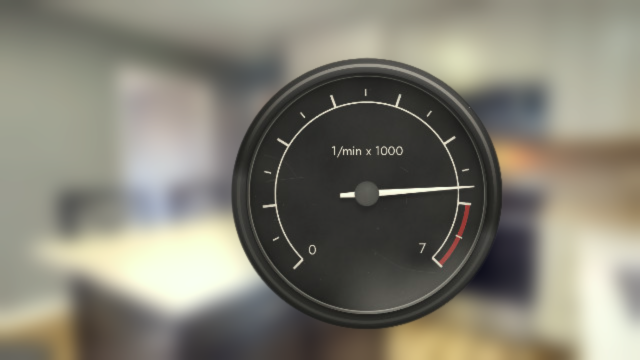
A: 5750 rpm
